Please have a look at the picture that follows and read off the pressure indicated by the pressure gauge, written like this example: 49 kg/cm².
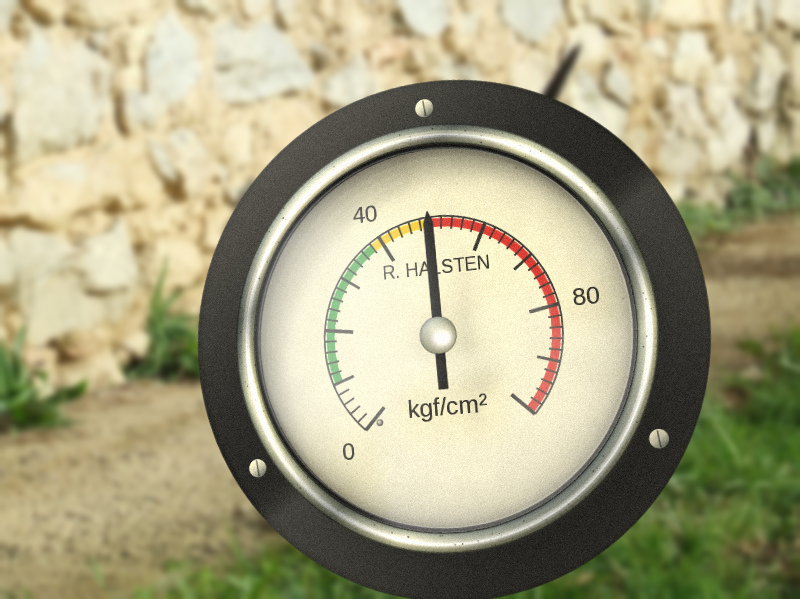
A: 50 kg/cm²
